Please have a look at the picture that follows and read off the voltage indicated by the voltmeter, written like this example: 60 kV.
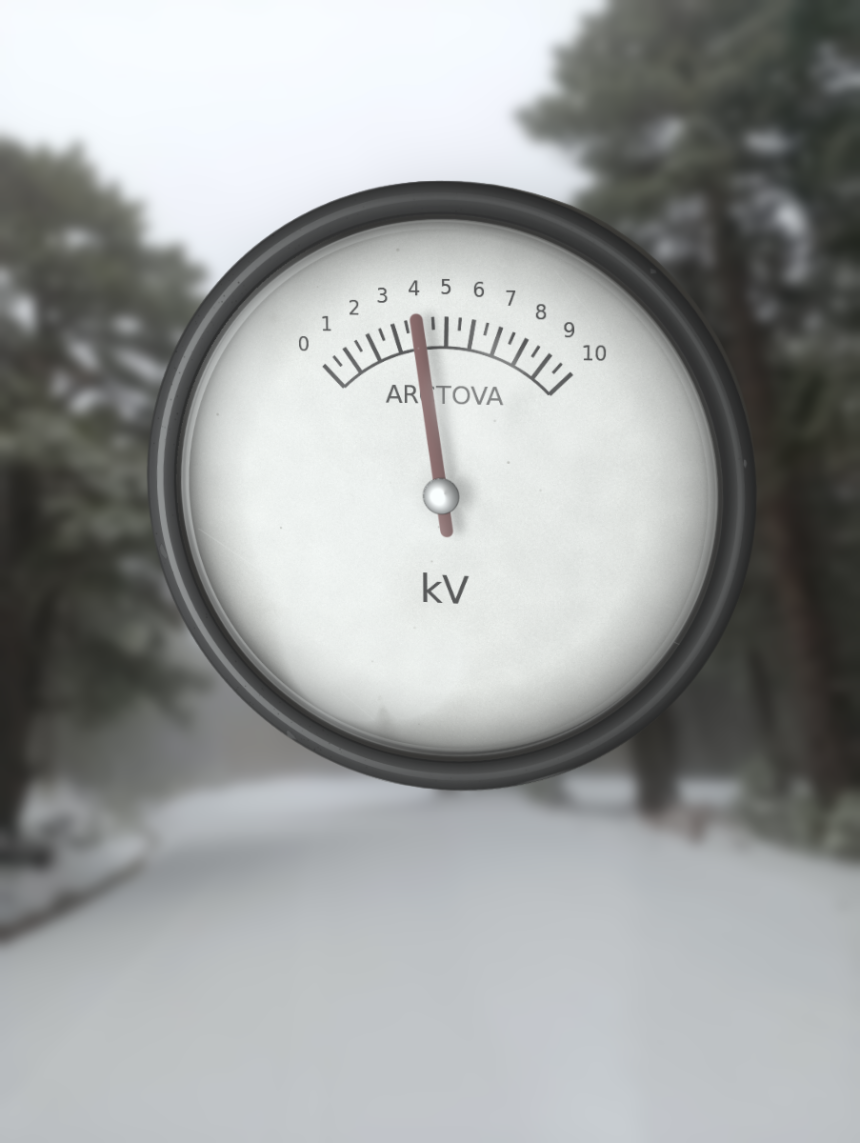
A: 4 kV
